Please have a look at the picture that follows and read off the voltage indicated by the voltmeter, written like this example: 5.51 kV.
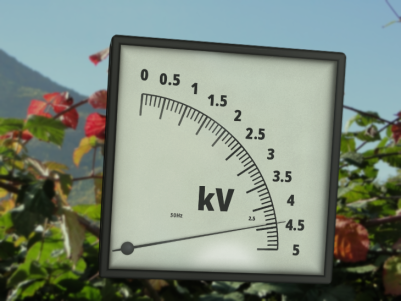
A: 4.4 kV
